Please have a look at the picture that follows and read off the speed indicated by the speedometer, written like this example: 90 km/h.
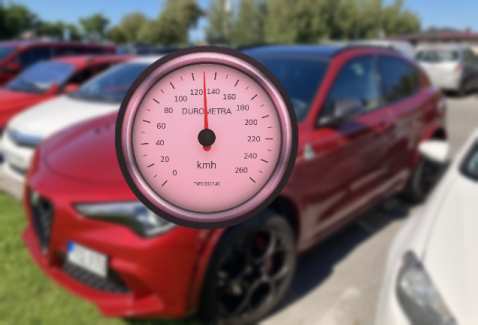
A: 130 km/h
